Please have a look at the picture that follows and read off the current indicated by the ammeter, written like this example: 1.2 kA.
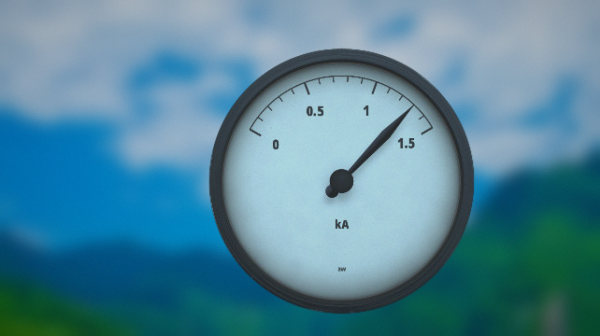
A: 1.3 kA
